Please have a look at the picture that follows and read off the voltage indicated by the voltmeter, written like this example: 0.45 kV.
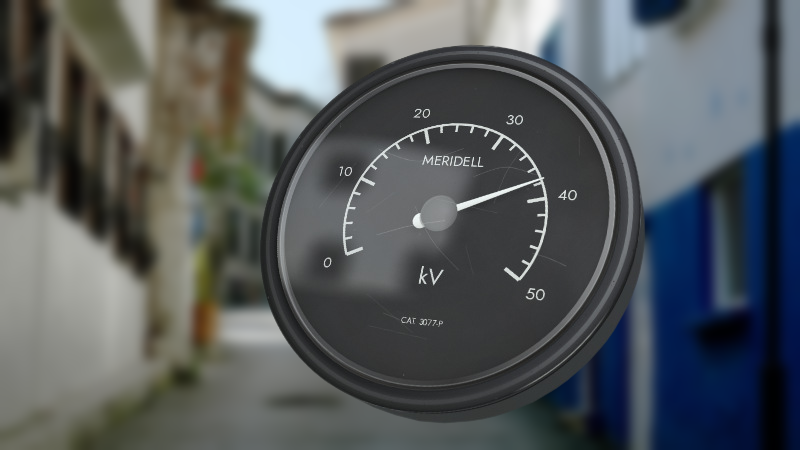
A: 38 kV
